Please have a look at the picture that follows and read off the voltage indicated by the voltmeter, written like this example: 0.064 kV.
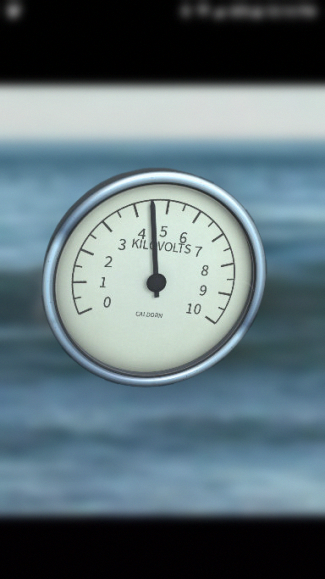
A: 4.5 kV
